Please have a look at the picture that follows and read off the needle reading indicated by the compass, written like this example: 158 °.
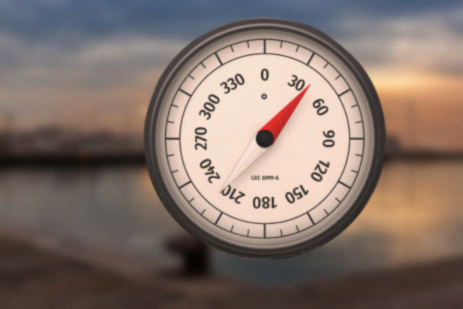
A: 40 °
